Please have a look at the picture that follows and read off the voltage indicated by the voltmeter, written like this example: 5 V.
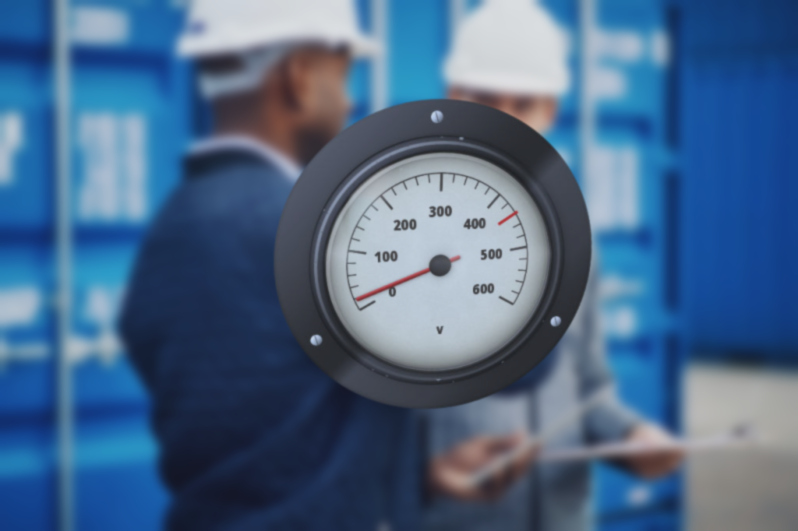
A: 20 V
